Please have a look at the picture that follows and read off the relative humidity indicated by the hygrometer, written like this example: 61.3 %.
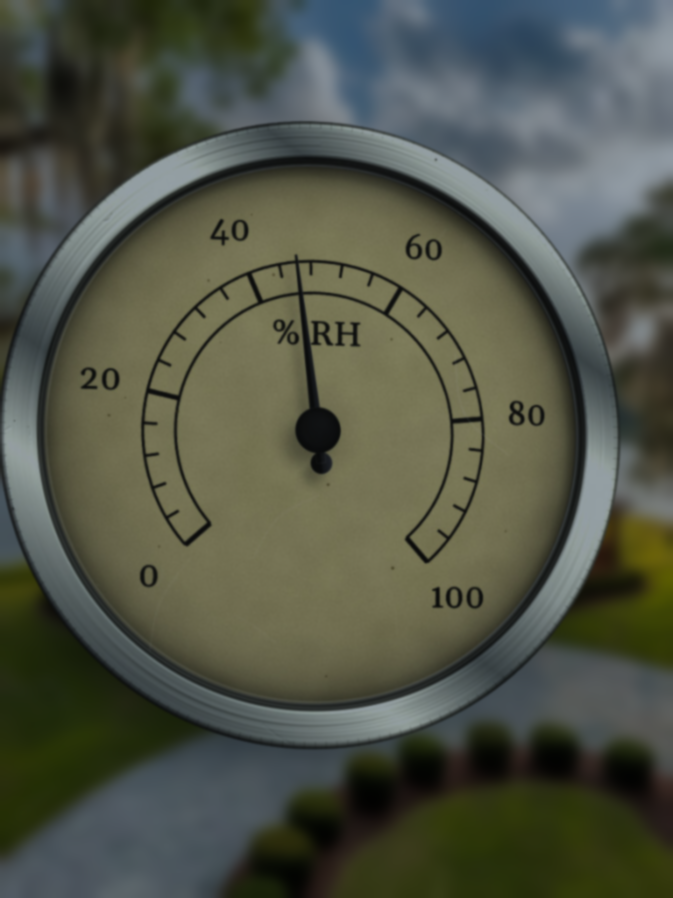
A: 46 %
